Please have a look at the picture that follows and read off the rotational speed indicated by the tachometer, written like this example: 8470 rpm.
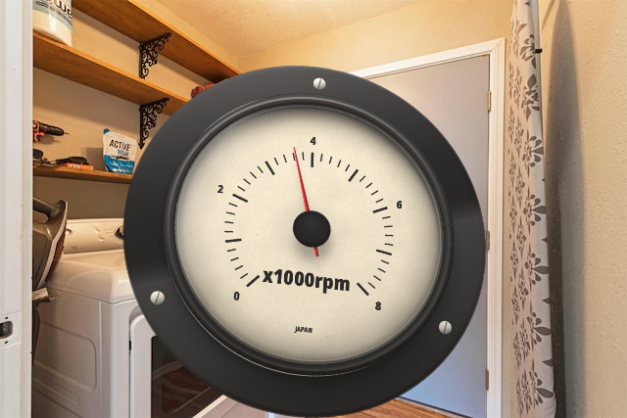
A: 3600 rpm
